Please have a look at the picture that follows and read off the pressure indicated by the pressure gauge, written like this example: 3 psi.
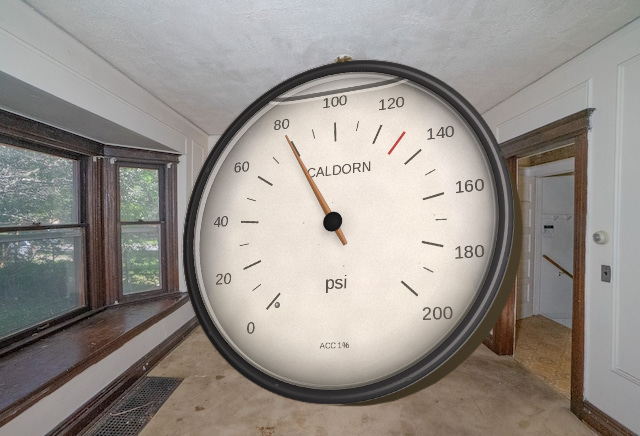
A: 80 psi
